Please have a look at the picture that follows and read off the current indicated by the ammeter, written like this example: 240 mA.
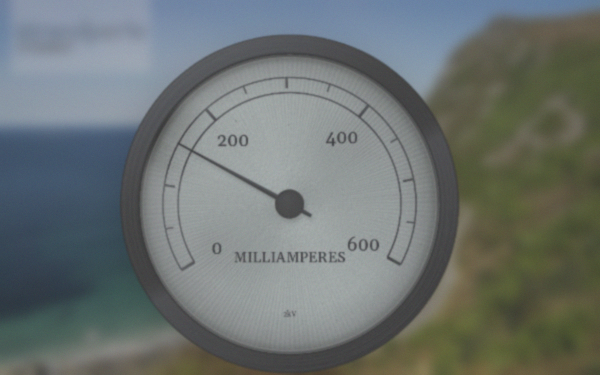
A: 150 mA
